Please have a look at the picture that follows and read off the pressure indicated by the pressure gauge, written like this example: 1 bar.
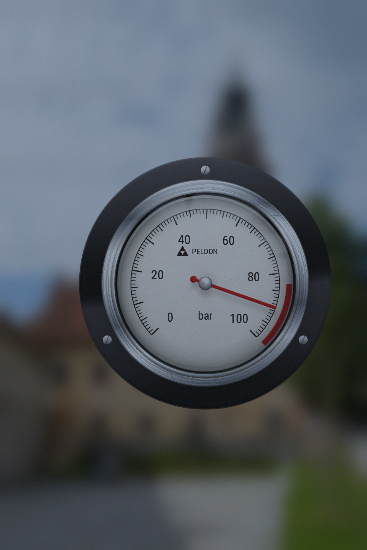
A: 90 bar
